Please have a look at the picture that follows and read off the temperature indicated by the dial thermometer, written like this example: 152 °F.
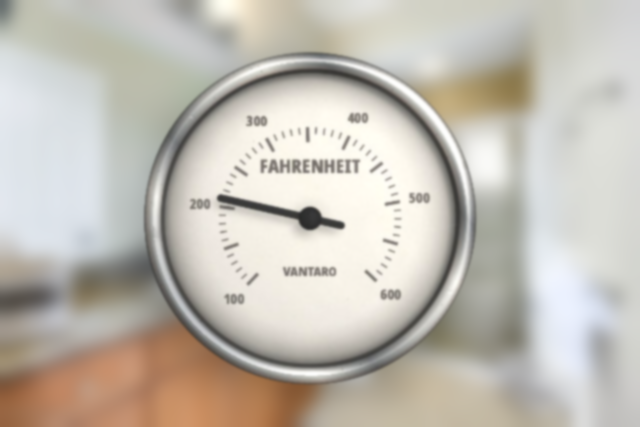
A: 210 °F
